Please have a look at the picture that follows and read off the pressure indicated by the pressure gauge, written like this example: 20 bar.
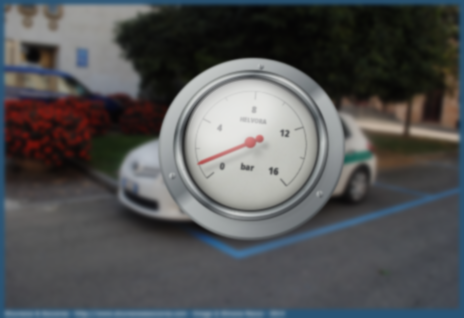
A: 1 bar
